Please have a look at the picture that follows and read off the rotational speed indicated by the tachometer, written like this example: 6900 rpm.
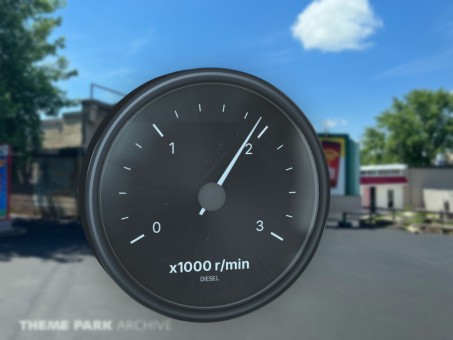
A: 1900 rpm
